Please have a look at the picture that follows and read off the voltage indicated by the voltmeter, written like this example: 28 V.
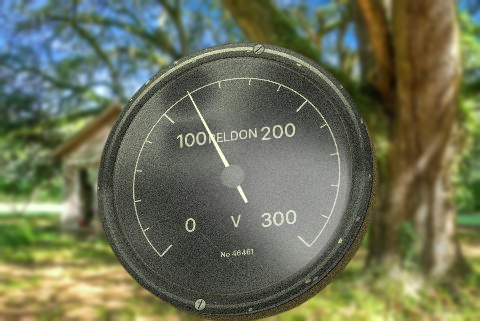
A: 120 V
